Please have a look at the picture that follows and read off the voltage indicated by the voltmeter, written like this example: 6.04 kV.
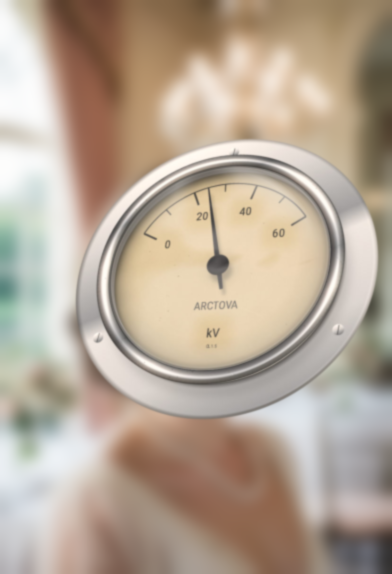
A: 25 kV
